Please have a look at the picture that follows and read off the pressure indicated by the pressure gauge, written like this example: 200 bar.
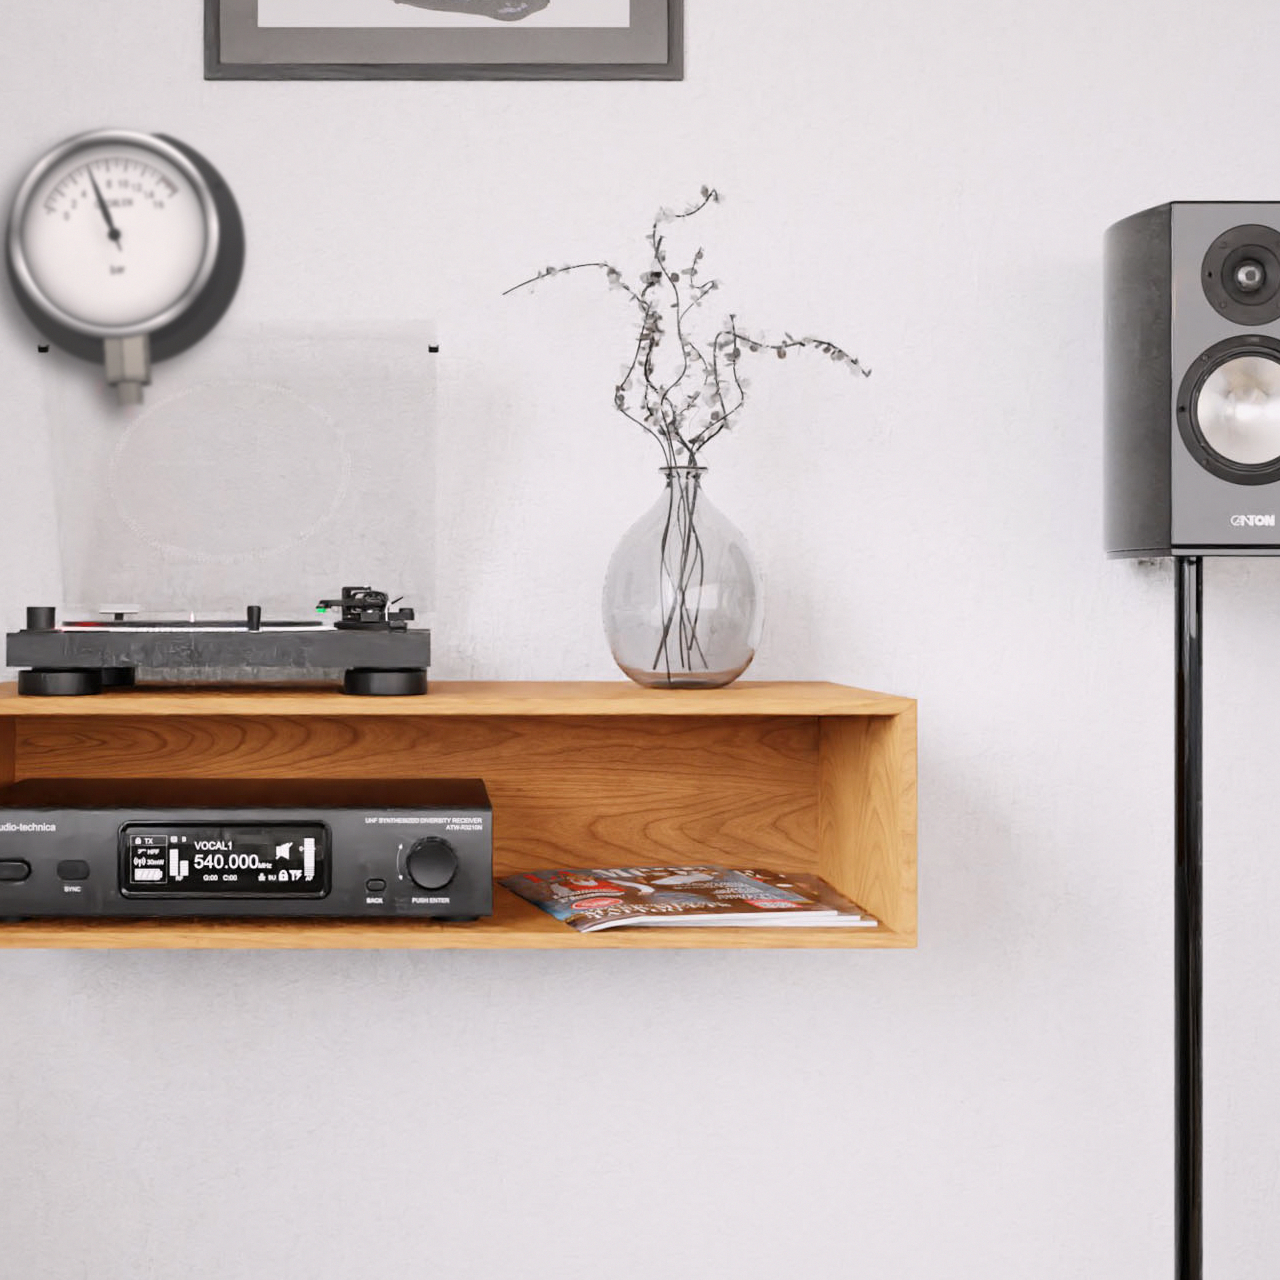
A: 6 bar
